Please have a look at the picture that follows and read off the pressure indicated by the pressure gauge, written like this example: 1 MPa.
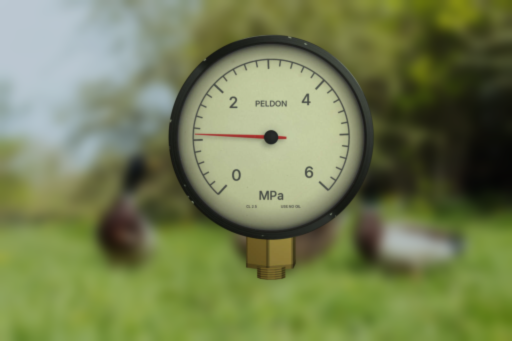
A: 1.1 MPa
